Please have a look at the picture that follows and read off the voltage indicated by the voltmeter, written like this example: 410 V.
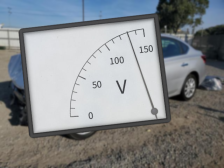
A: 130 V
